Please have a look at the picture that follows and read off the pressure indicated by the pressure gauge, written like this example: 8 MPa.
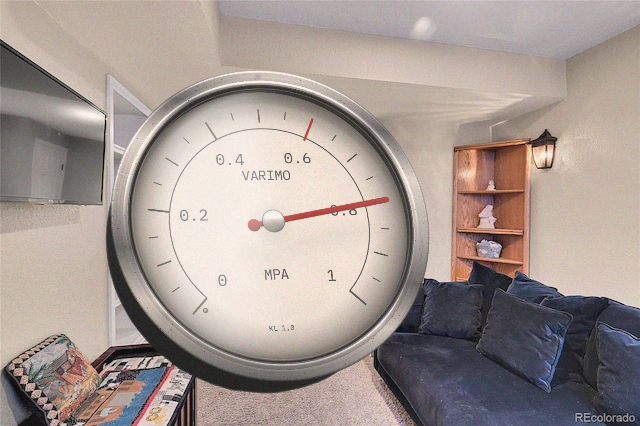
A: 0.8 MPa
